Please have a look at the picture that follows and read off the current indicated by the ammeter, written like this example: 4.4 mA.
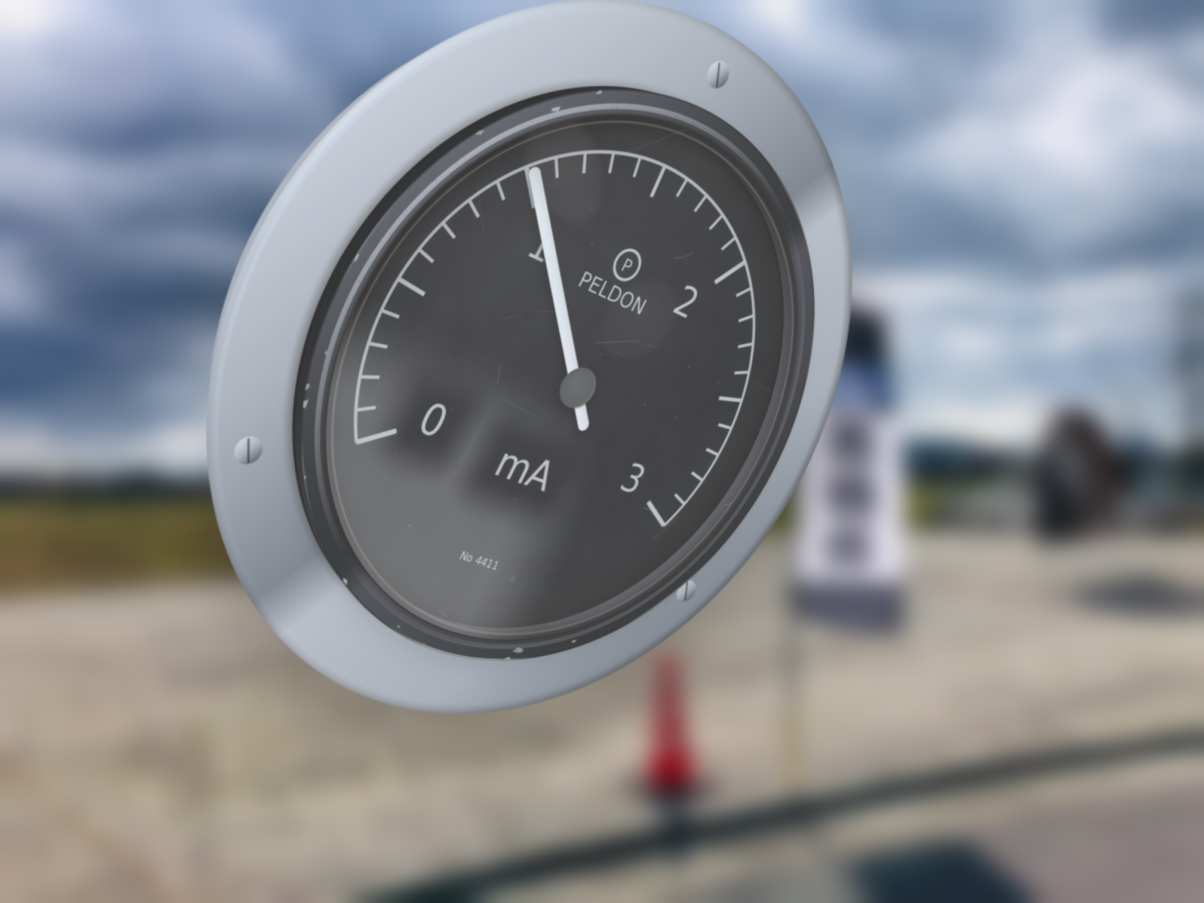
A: 1 mA
